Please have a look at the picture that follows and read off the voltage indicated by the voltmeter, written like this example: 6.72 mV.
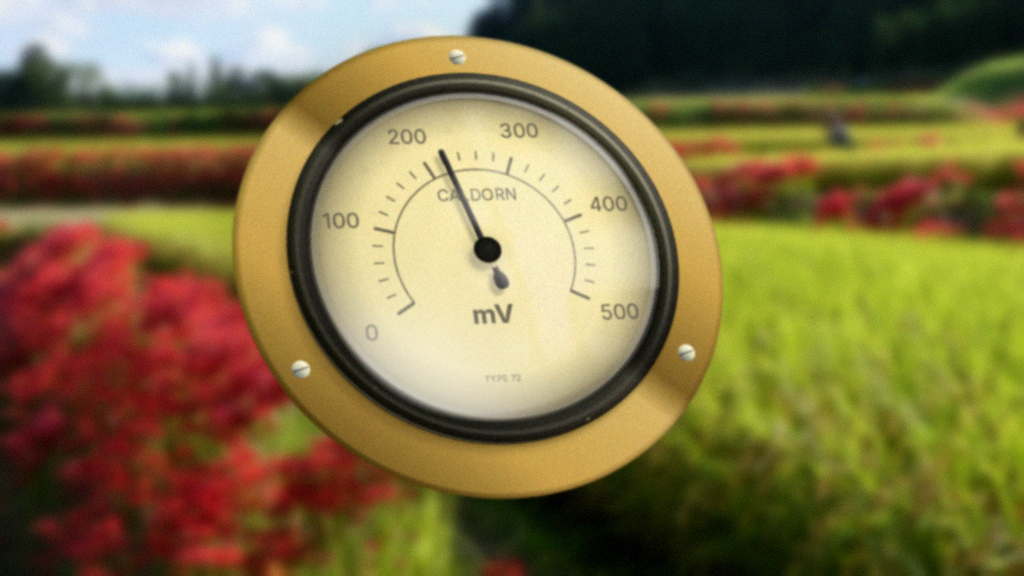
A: 220 mV
